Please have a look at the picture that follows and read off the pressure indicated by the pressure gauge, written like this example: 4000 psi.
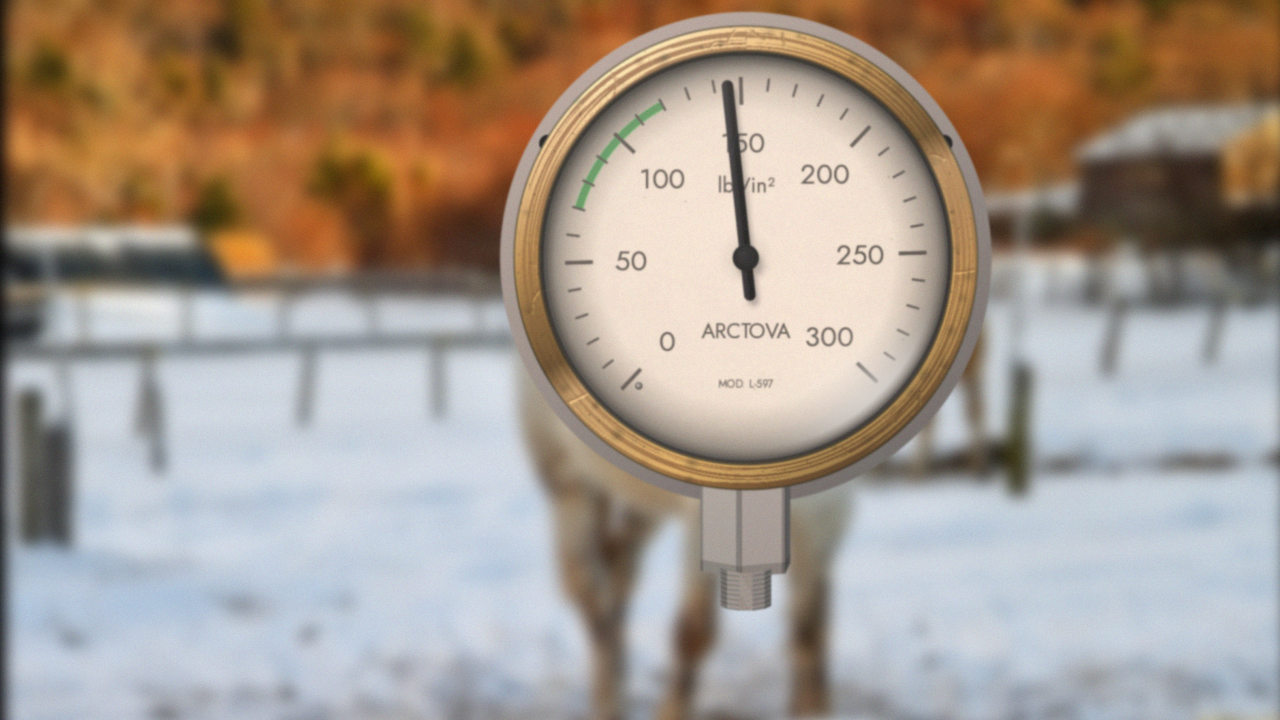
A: 145 psi
